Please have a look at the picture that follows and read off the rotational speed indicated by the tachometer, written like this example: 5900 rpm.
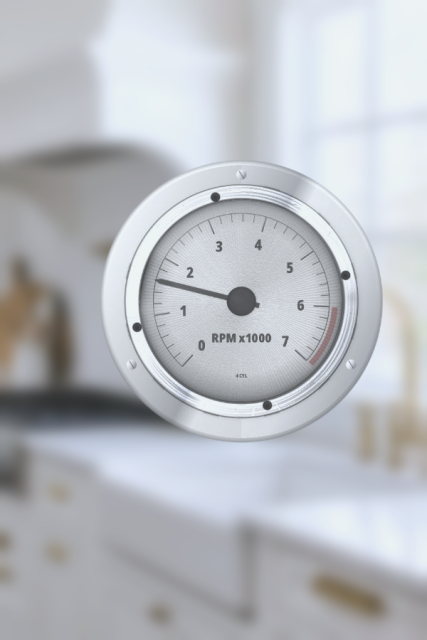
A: 1600 rpm
